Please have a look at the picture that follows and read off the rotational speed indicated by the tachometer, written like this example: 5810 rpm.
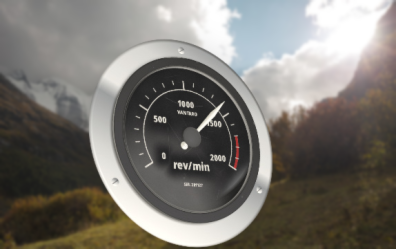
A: 1400 rpm
